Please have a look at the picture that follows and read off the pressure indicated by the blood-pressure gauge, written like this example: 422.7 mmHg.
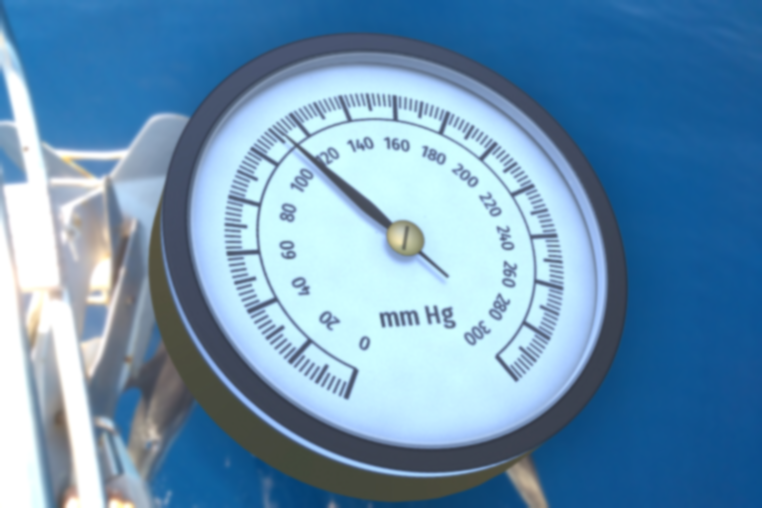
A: 110 mmHg
